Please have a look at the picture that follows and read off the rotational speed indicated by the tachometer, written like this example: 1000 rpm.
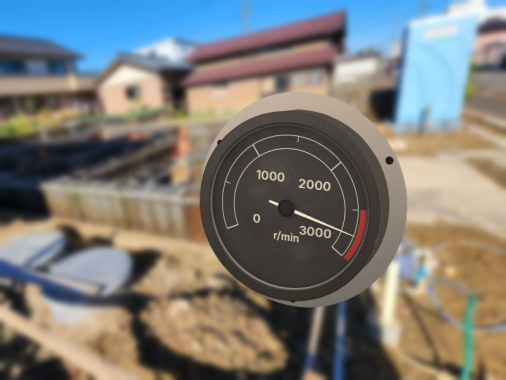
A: 2750 rpm
